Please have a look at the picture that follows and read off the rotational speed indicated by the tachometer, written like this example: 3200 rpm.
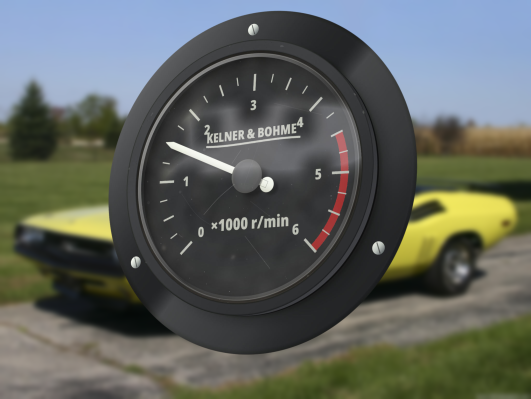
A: 1500 rpm
